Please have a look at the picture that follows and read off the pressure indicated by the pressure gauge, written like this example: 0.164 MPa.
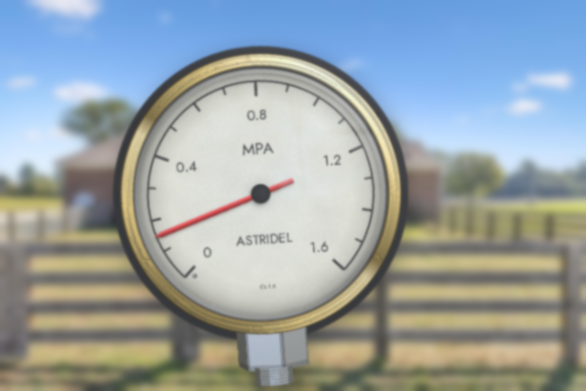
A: 0.15 MPa
